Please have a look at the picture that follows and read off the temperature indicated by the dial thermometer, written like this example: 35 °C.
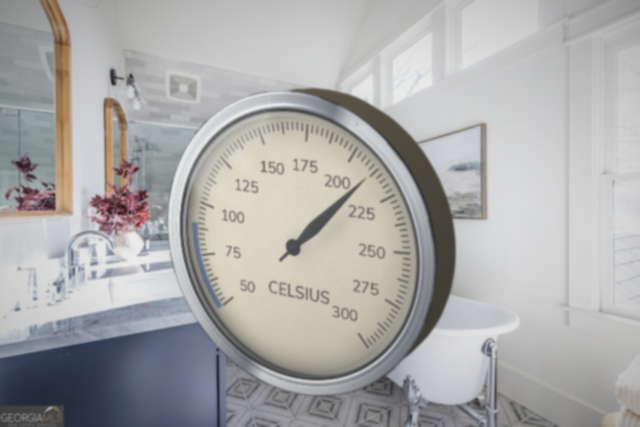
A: 212.5 °C
